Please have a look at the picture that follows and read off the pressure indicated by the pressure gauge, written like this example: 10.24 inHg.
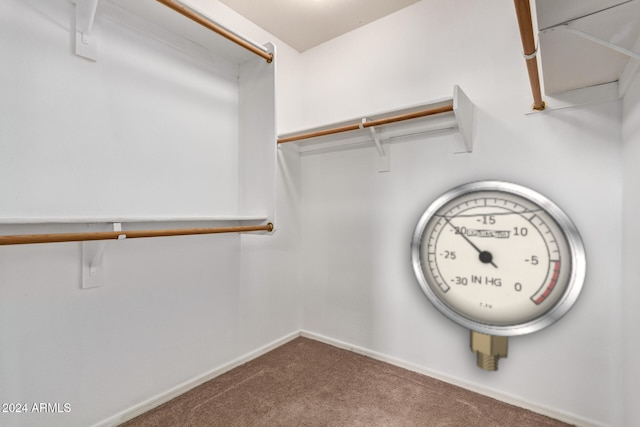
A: -20 inHg
